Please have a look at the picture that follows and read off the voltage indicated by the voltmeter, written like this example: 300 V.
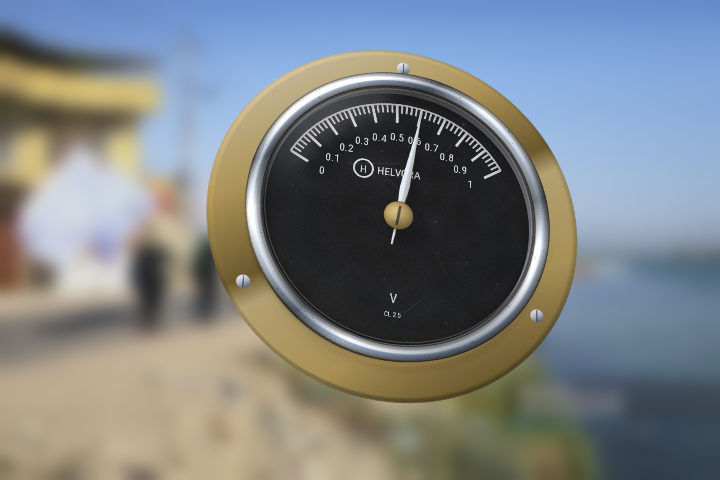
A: 0.6 V
